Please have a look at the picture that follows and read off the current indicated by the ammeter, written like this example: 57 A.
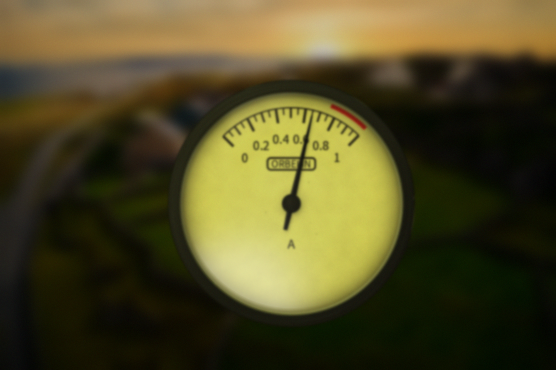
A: 0.65 A
